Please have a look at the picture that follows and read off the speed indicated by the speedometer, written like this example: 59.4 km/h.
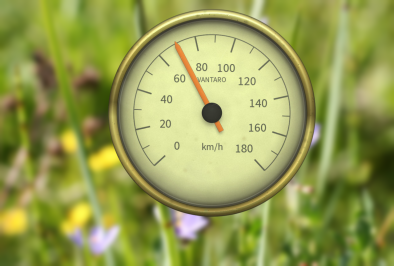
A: 70 km/h
